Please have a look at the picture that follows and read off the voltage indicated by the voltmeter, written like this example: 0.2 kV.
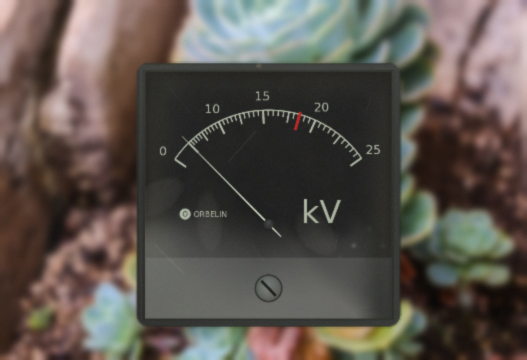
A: 5 kV
